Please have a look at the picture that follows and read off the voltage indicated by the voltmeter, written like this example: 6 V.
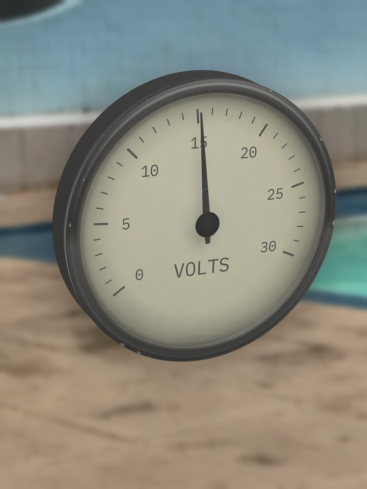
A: 15 V
